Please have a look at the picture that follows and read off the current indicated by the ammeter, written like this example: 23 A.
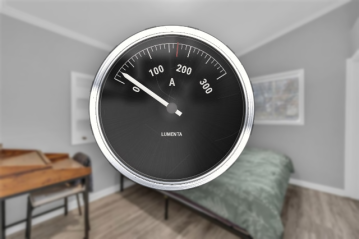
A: 20 A
